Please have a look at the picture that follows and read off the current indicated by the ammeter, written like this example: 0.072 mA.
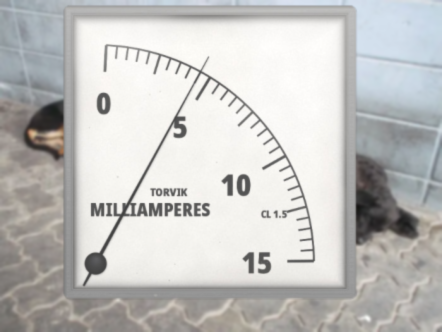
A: 4.5 mA
